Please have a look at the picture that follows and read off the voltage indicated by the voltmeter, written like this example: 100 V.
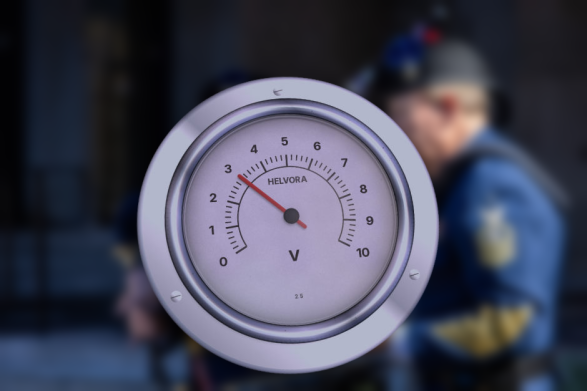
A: 3 V
